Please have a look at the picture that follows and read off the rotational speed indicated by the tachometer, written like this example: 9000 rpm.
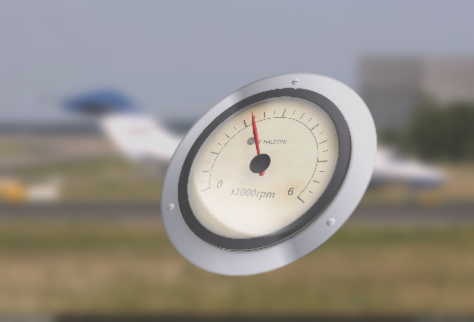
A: 2250 rpm
